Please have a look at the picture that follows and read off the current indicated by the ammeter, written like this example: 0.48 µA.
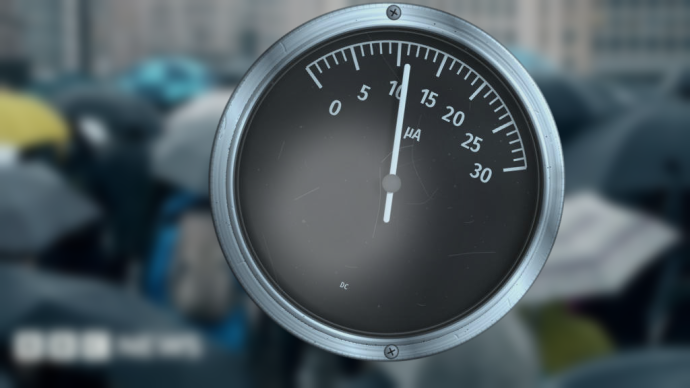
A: 11 µA
